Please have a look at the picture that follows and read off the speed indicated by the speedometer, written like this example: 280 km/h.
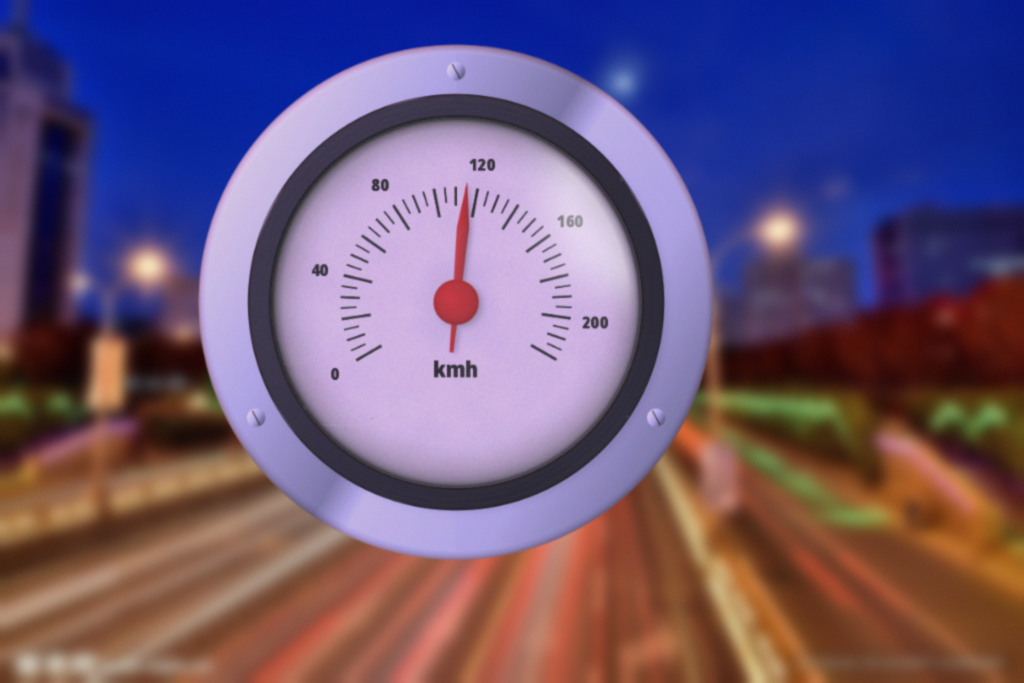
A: 115 km/h
